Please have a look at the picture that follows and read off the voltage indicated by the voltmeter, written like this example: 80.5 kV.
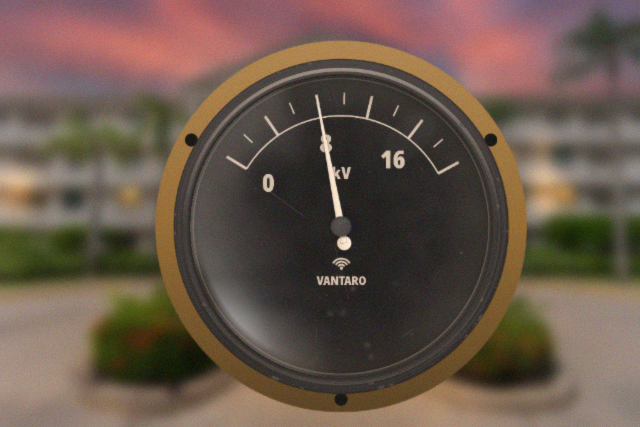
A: 8 kV
